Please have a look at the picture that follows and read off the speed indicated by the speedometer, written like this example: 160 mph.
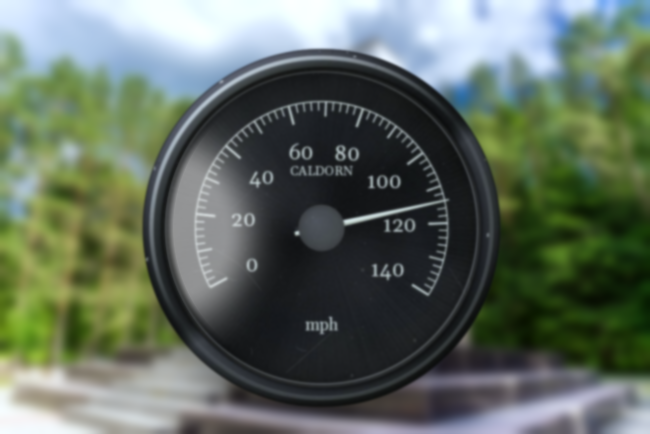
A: 114 mph
